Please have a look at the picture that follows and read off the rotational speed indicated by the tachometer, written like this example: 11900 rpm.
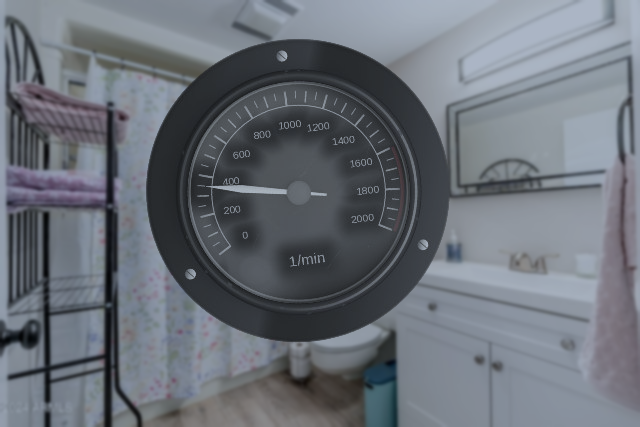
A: 350 rpm
